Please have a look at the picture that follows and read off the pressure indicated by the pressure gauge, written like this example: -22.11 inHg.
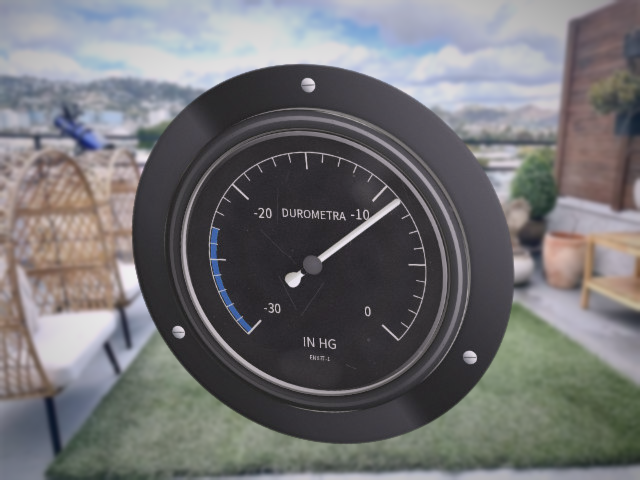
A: -9 inHg
